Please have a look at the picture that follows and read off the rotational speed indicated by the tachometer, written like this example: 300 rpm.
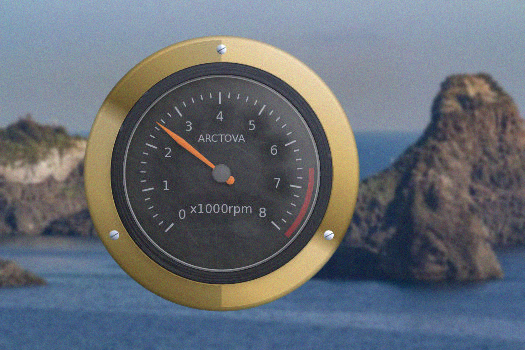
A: 2500 rpm
